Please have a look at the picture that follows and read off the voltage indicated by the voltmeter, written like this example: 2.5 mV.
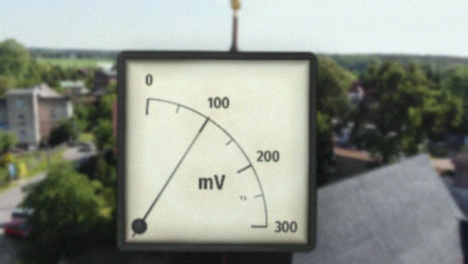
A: 100 mV
